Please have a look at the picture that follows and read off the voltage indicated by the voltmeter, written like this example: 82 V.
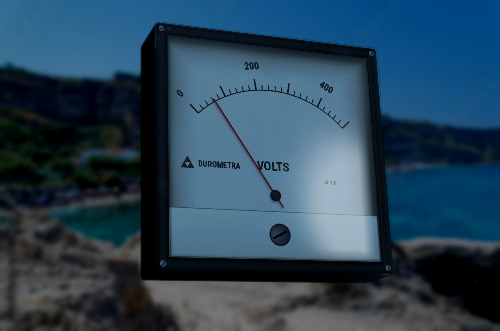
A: 60 V
